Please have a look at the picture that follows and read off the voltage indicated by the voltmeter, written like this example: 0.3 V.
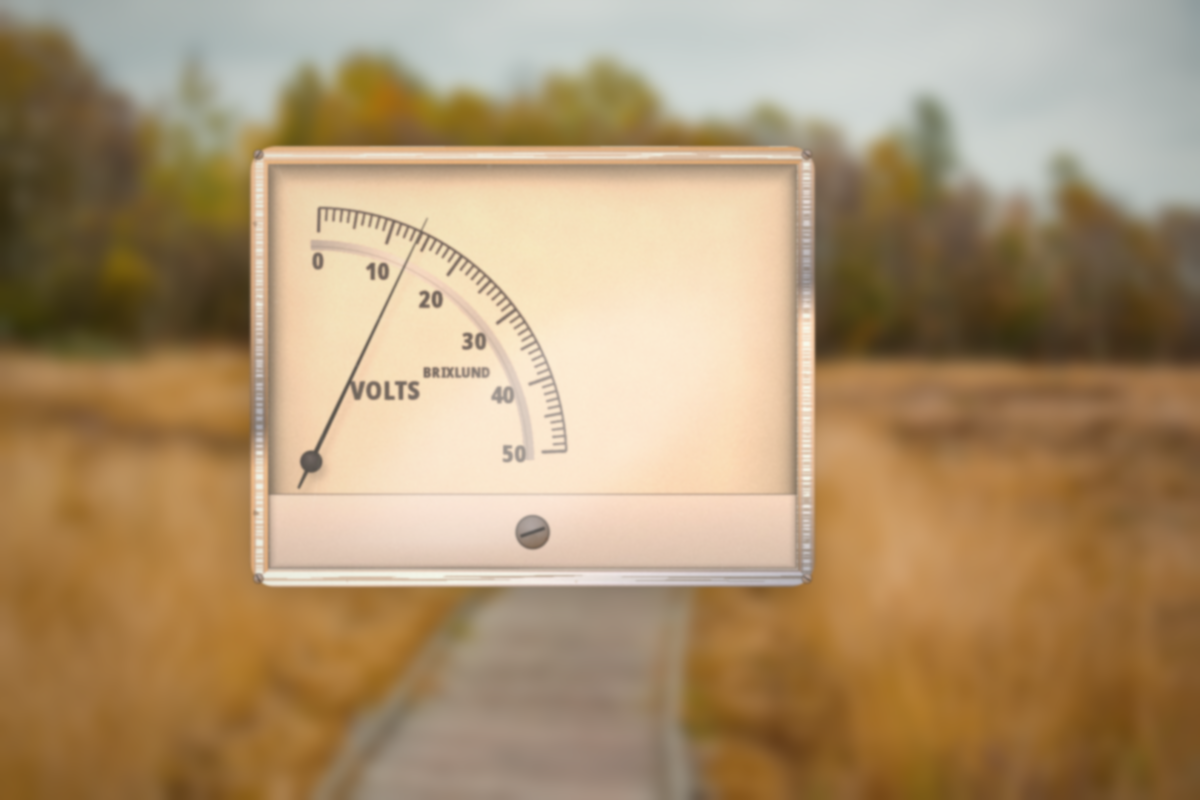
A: 14 V
